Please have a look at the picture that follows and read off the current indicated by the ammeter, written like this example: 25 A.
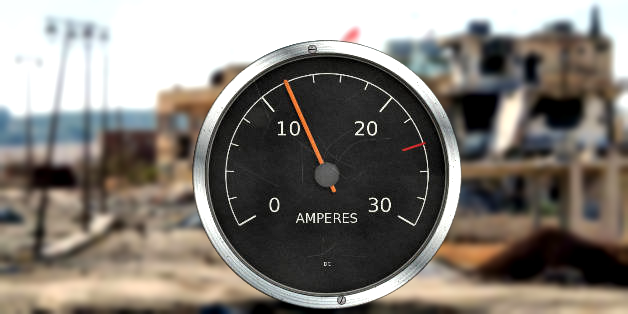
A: 12 A
